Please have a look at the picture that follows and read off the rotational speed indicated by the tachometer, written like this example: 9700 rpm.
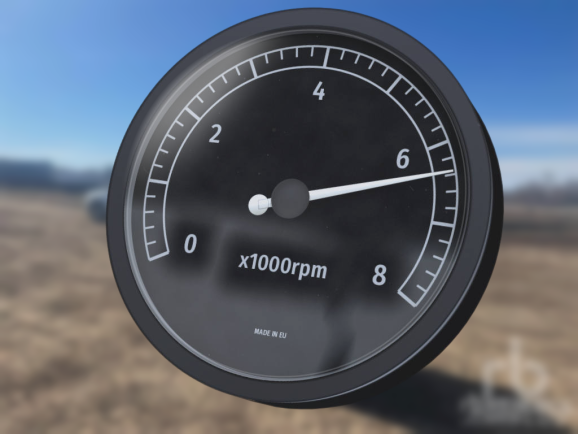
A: 6400 rpm
